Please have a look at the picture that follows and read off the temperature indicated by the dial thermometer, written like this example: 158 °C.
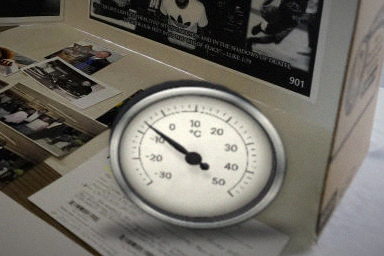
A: -6 °C
